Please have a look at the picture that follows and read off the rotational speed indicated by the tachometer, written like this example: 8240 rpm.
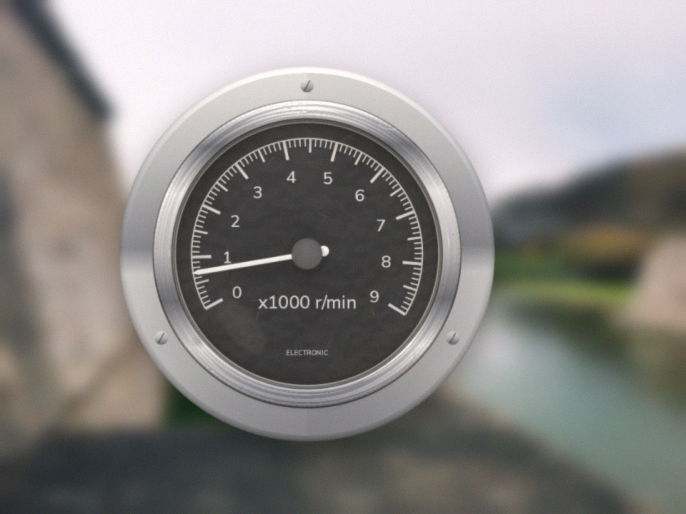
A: 700 rpm
